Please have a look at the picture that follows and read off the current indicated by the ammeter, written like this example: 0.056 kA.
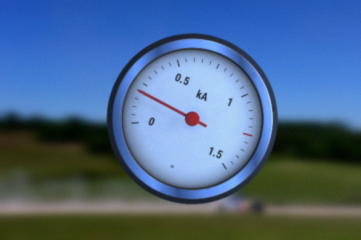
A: 0.2 kA
